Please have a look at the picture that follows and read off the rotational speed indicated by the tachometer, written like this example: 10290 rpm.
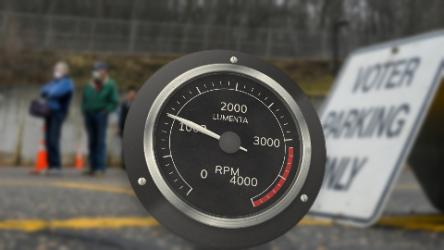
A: 1000 rpm
